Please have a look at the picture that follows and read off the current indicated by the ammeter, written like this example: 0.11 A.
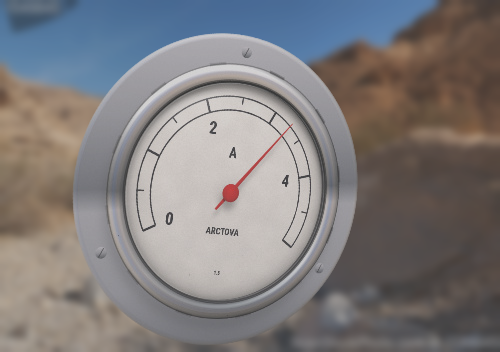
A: 3.25 A
